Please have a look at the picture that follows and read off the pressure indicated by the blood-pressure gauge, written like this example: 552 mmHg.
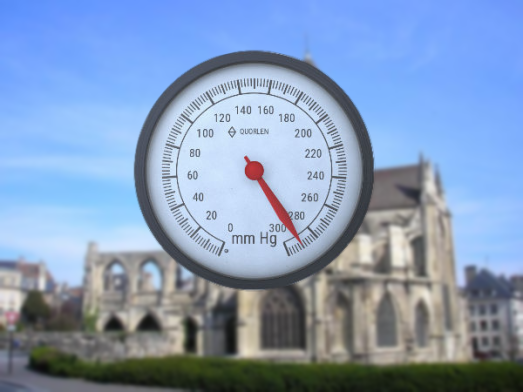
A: 290 mmHg
